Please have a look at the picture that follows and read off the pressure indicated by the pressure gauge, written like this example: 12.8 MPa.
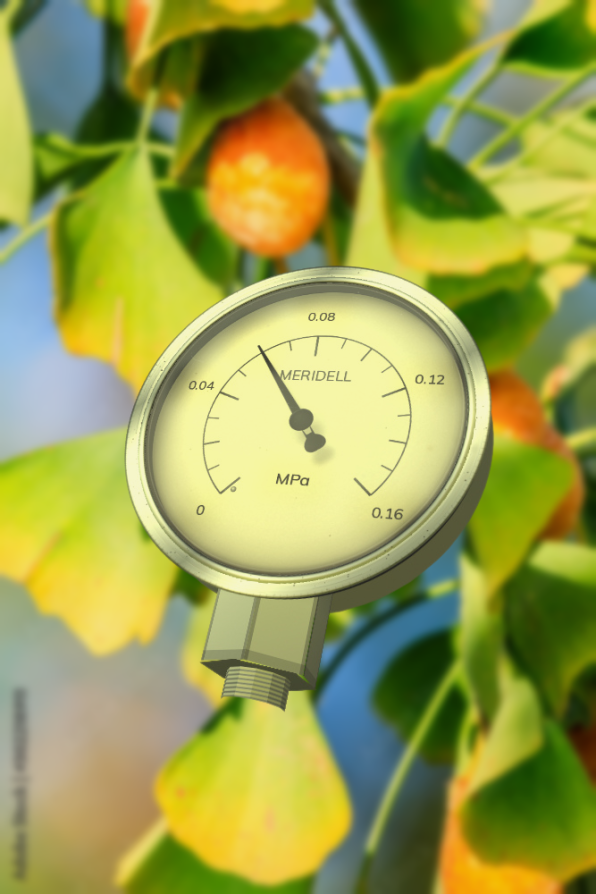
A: 0.06 MPa
